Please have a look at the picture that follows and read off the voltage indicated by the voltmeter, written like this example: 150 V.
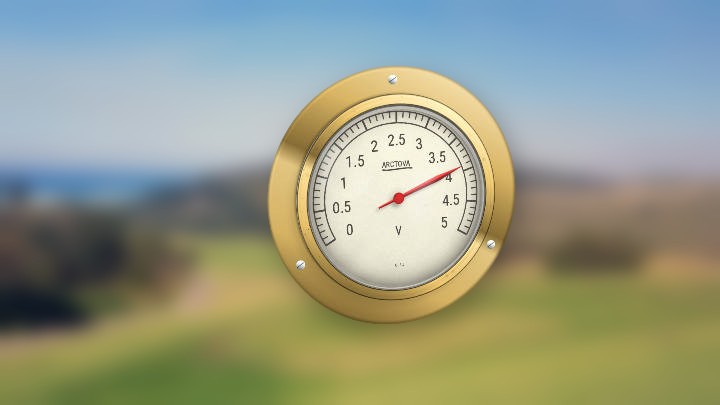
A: 3.9 V
